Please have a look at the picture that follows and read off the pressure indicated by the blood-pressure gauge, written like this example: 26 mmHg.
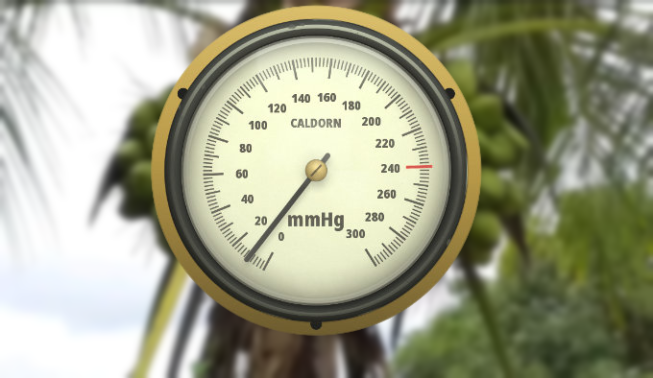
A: 10 mmHg
